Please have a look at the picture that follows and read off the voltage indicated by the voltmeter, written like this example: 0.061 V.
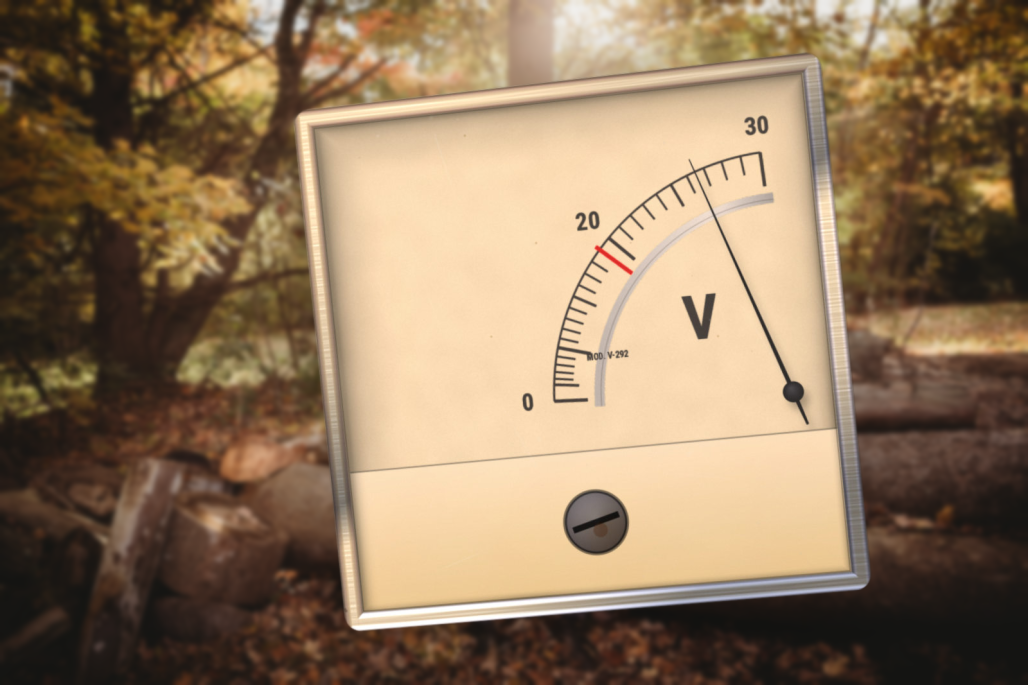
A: 26.5 V
